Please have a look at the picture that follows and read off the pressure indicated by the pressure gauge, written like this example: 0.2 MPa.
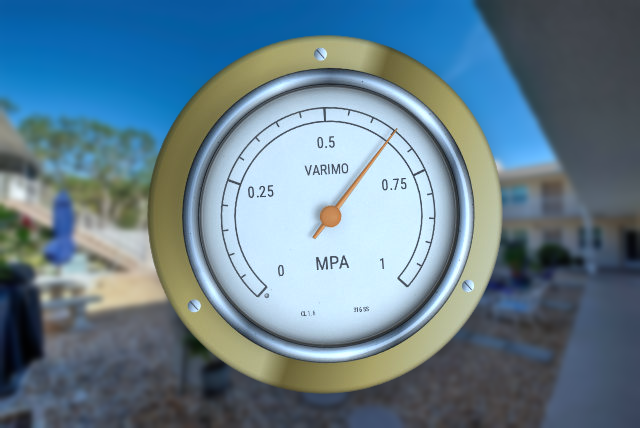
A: 0.65 MPa
